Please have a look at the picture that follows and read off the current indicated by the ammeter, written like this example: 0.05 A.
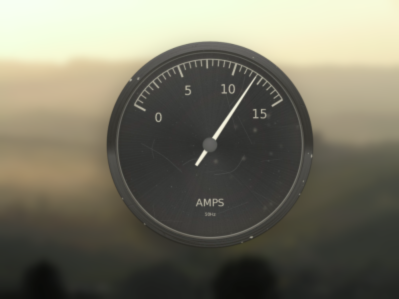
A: 12 A
